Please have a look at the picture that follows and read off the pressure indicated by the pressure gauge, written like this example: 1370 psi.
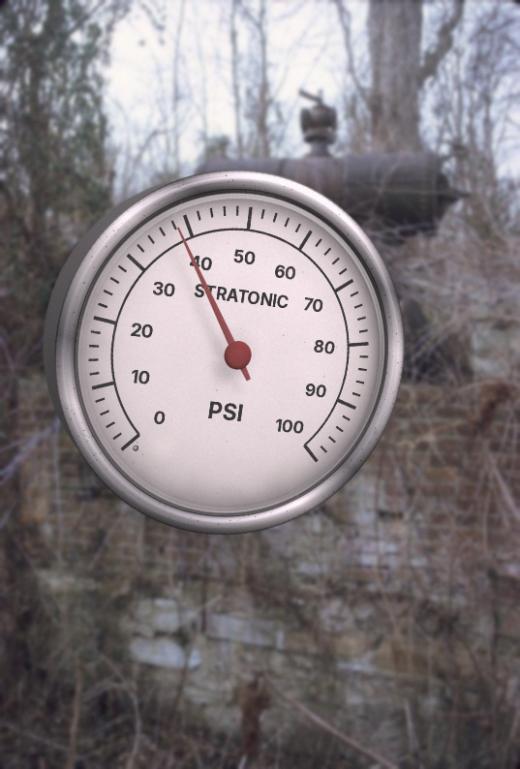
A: 38 psi
